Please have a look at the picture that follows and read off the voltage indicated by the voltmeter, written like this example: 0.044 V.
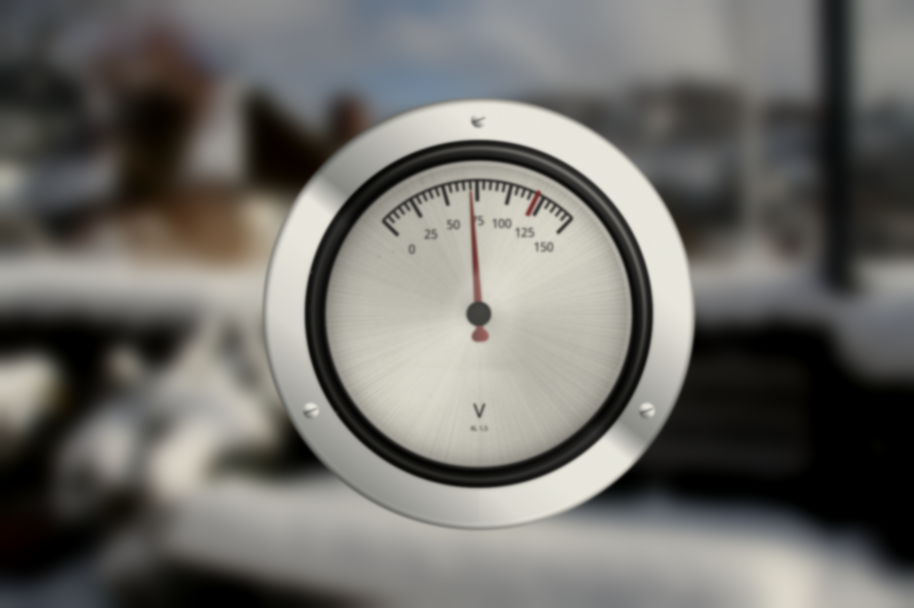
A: 70 V
